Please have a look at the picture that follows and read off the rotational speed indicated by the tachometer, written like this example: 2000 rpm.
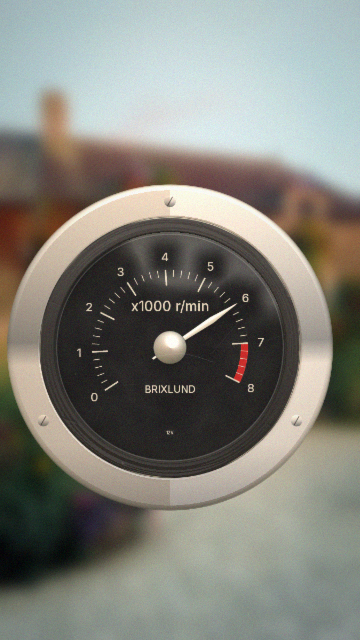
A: 6000 rpm
